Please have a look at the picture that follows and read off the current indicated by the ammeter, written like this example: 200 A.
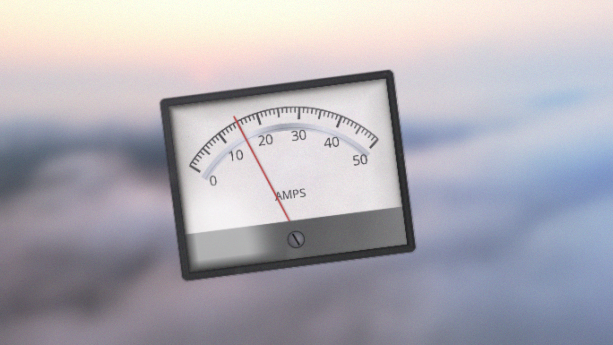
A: 15 A
